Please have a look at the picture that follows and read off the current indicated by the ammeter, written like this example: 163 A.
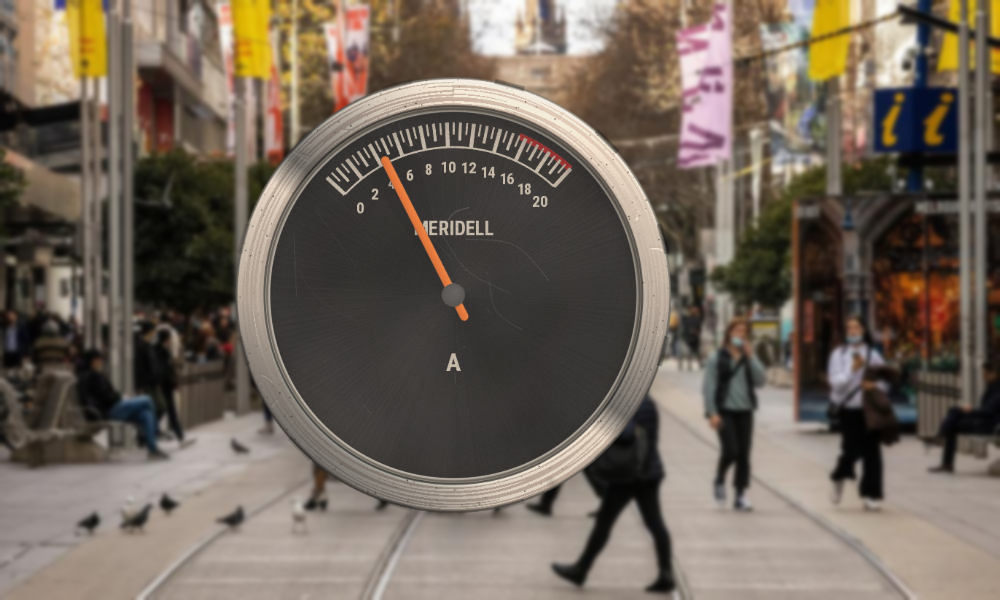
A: 4.5 A
